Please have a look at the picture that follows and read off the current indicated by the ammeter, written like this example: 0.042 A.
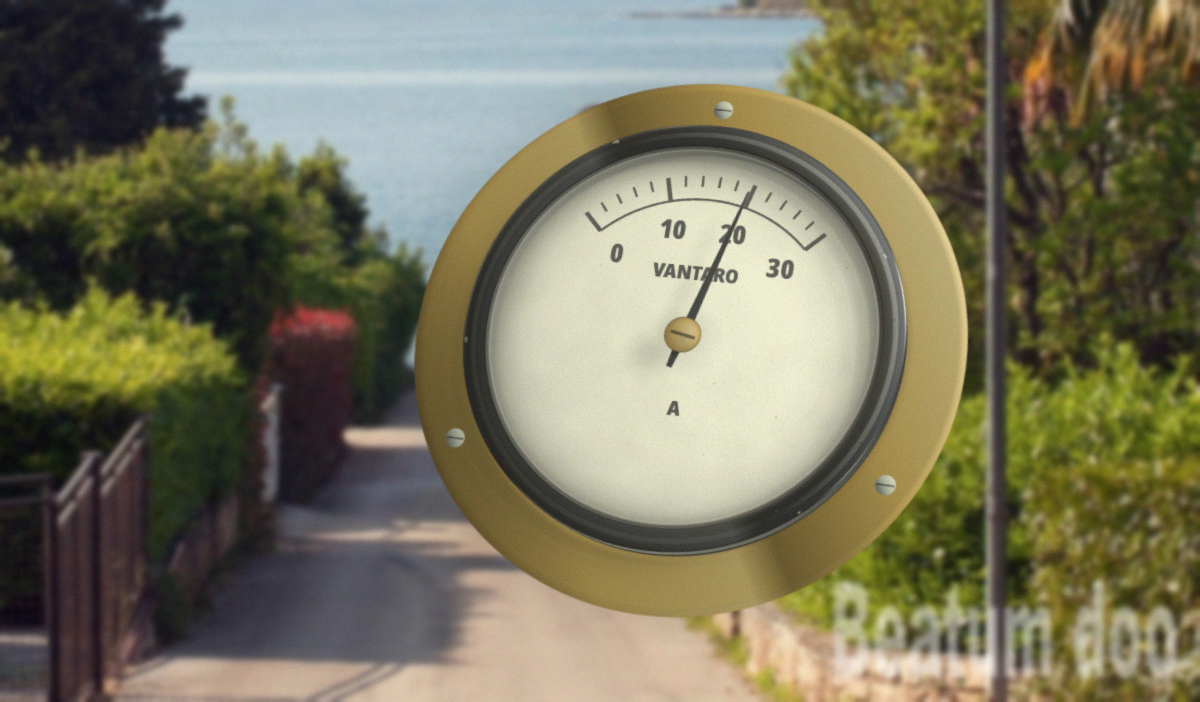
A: 20 A
